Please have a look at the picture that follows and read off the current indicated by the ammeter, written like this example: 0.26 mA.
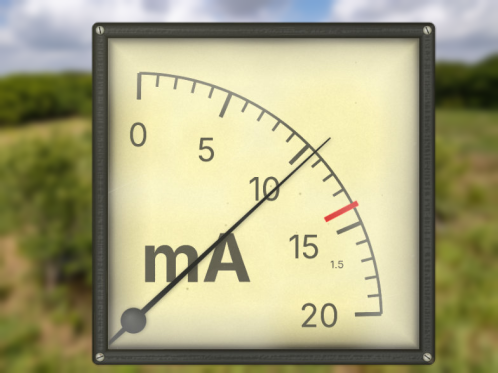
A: 10.5 mA
